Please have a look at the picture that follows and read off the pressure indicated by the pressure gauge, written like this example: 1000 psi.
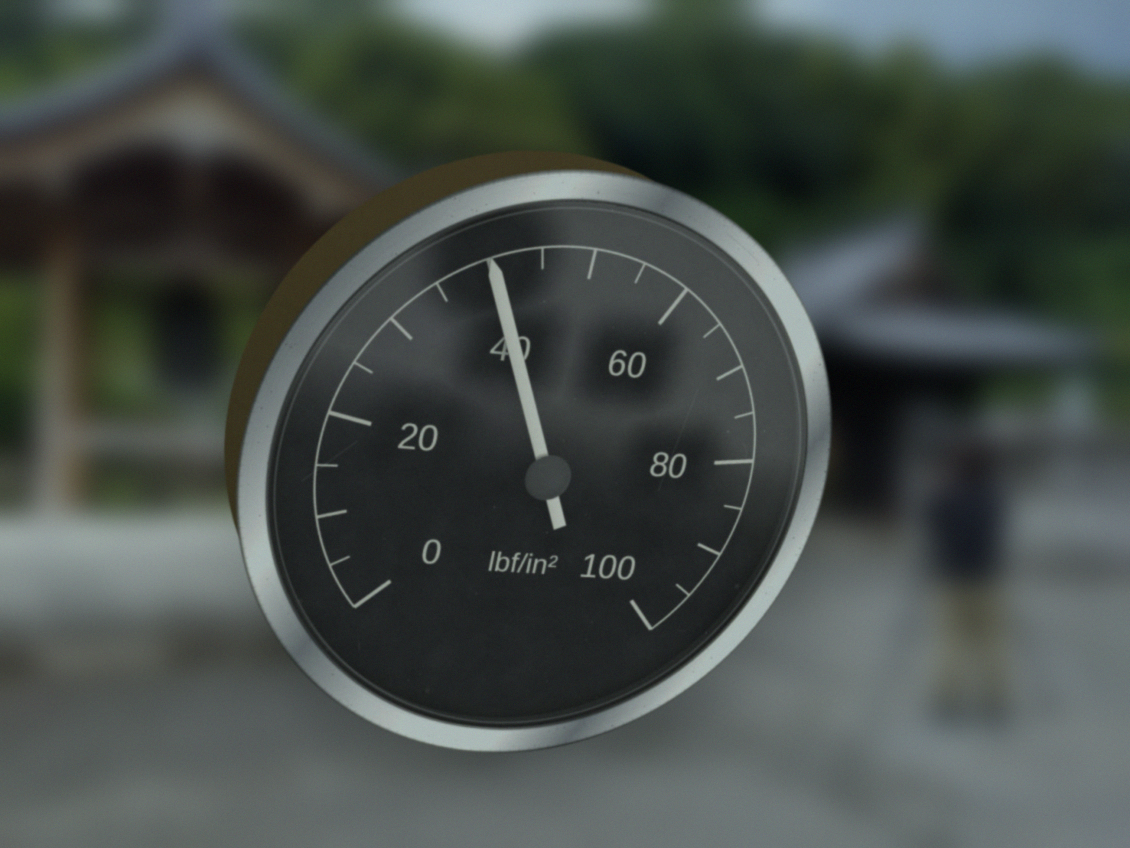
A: 40 psi
